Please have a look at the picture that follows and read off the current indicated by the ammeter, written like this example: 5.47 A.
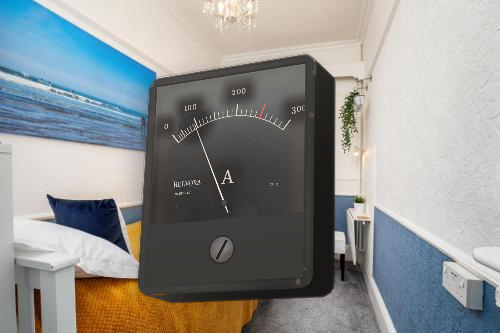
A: 100 A
